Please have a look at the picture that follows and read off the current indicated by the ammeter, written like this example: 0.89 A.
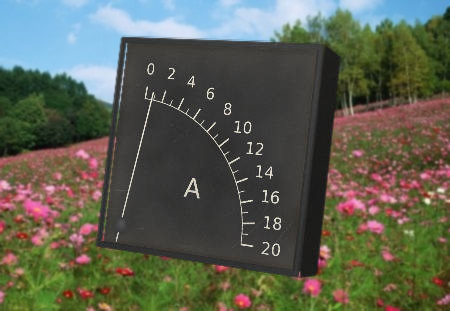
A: 1 A
